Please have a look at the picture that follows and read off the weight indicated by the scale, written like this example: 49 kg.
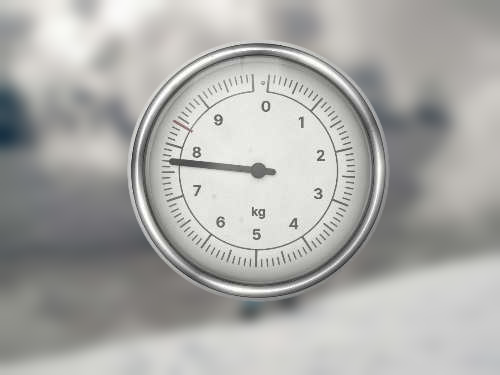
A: 7.7 kg
